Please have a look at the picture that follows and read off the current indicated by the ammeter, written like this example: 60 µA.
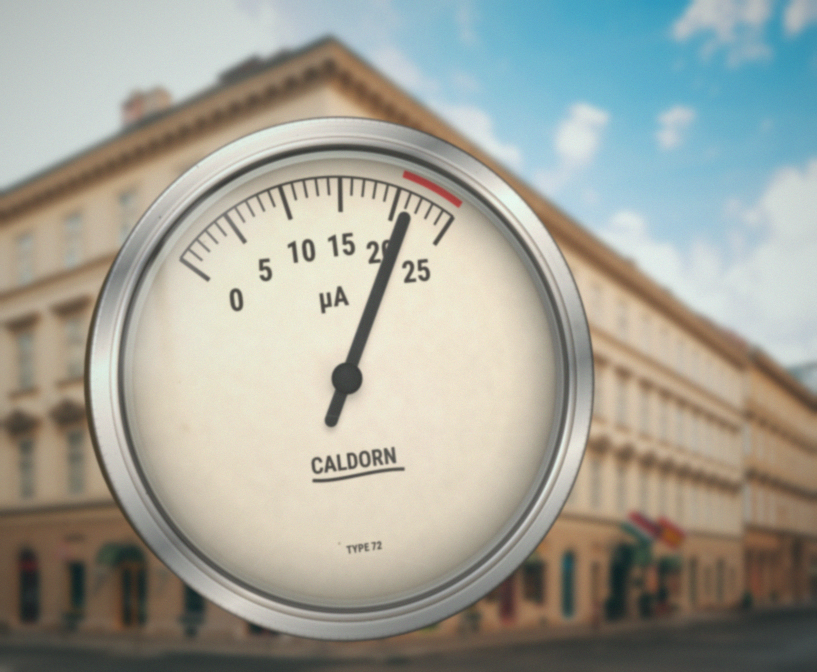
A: 21 µA
